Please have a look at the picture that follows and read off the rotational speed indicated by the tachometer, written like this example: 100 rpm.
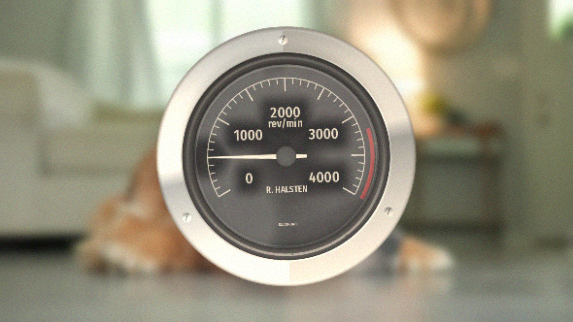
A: 500 rpm
